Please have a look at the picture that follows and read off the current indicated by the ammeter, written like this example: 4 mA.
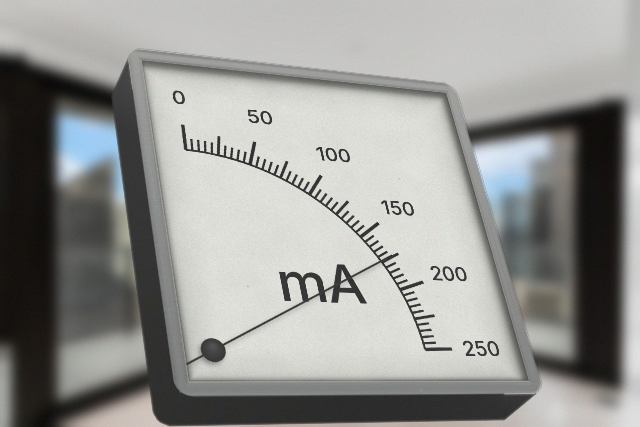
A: 175 mA
